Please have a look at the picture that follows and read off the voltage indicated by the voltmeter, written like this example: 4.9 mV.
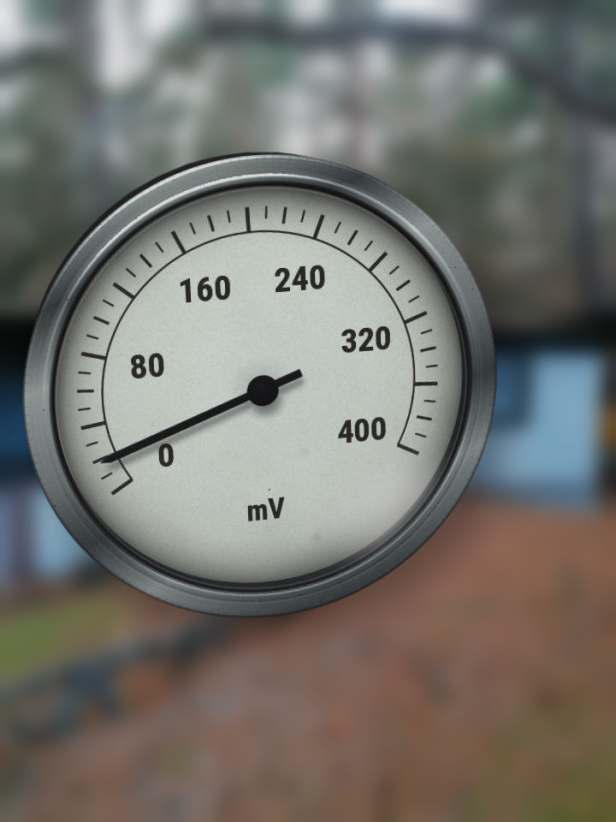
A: 20 mV
